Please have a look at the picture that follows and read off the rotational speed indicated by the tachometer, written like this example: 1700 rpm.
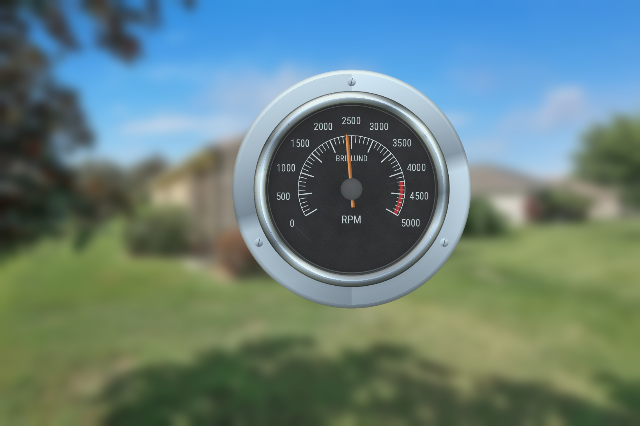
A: 2400 rpm
